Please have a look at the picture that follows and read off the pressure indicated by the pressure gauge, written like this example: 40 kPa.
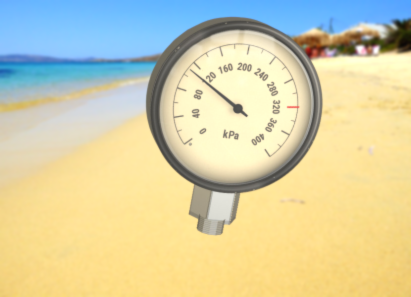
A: 110 kPa
